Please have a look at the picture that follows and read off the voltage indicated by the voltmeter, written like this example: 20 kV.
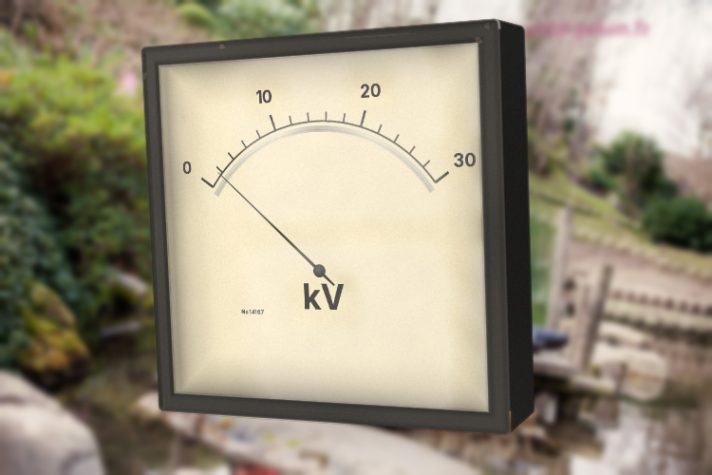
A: 2 kV
